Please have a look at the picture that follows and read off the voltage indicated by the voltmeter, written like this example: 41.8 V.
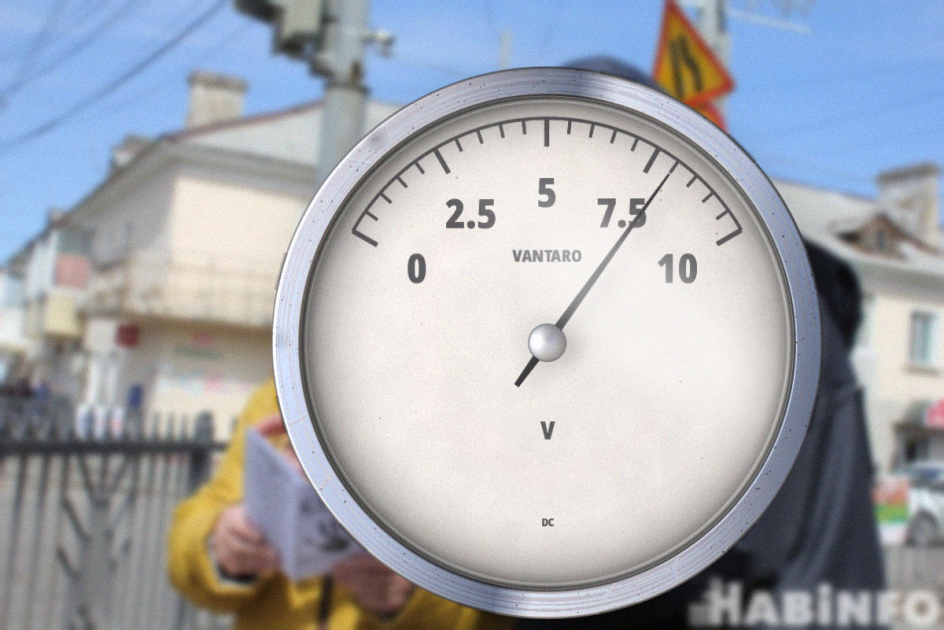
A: 8 V
